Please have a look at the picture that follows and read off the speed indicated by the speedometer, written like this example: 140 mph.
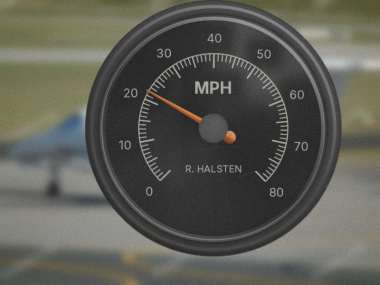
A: 22 mph
